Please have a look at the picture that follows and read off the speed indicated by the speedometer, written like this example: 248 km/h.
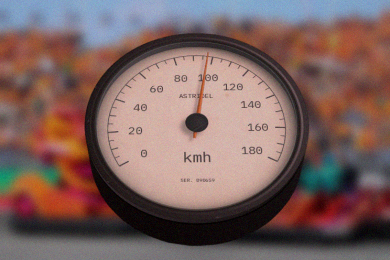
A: 97.5 km/h
